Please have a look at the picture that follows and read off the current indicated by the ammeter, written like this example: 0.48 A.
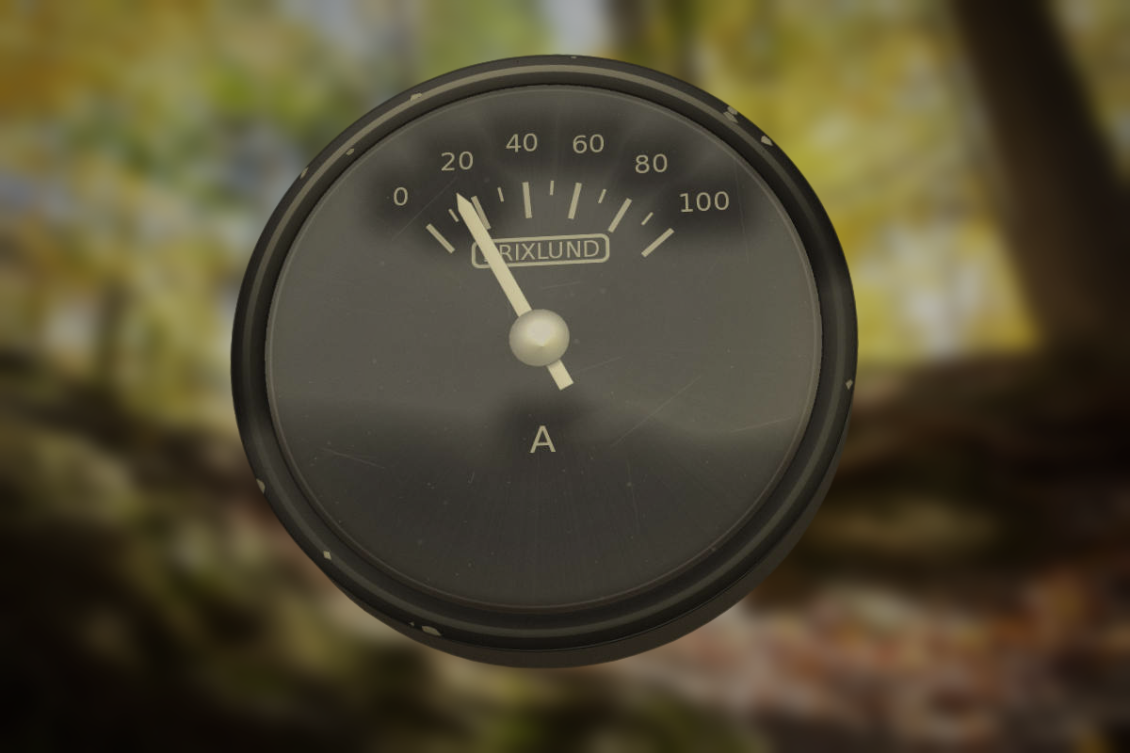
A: 15 A
